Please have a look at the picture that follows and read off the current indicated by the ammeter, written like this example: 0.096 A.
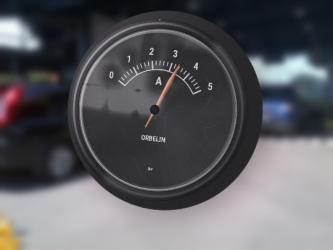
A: 3.4 A
